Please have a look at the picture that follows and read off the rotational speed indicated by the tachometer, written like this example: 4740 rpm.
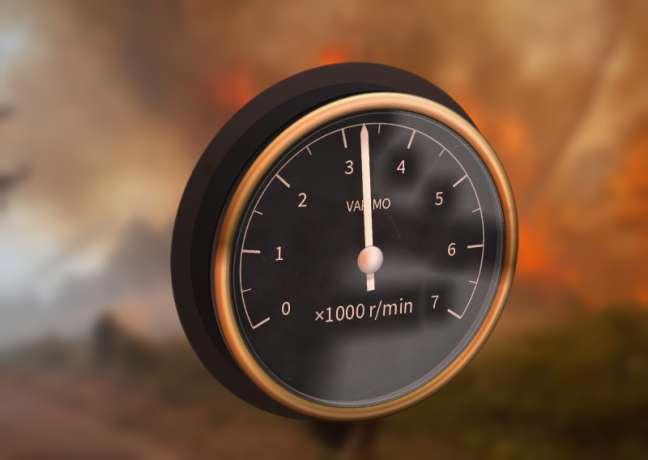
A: 3250 rpm
